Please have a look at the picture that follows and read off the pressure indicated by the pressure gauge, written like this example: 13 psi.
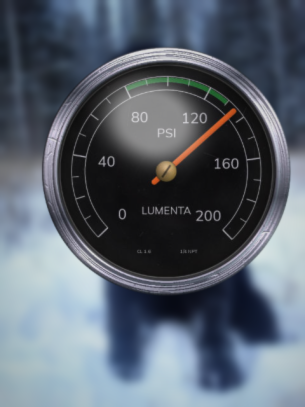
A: 135 psi
